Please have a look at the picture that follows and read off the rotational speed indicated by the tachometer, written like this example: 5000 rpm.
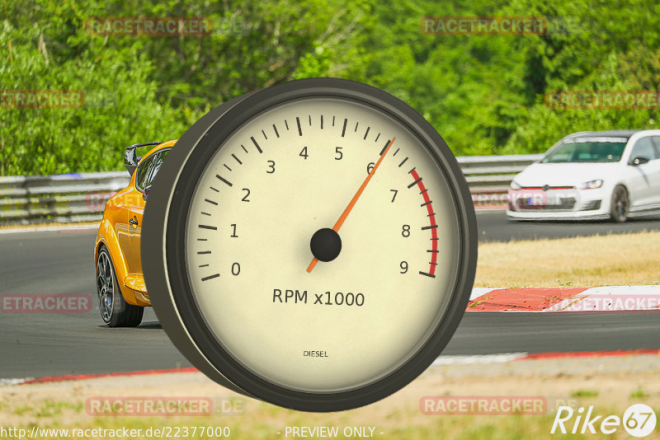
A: 6000 rpm
